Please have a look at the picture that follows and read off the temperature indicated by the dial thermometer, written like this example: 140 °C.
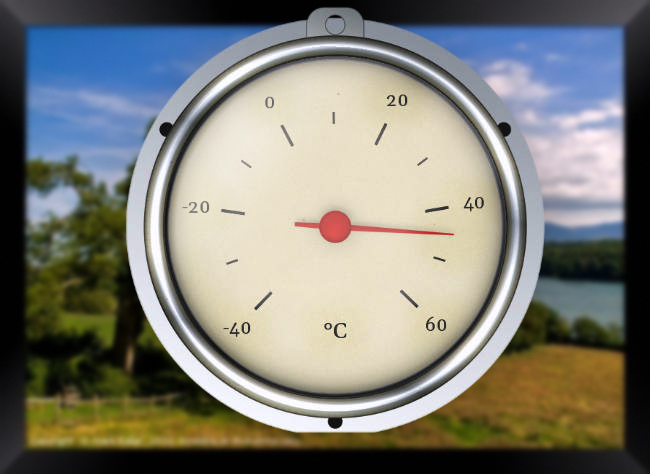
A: 45 °C
